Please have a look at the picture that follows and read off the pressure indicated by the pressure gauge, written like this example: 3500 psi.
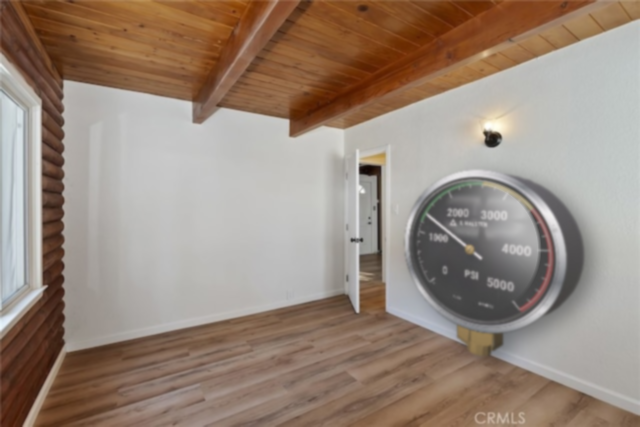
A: 1400 psi
